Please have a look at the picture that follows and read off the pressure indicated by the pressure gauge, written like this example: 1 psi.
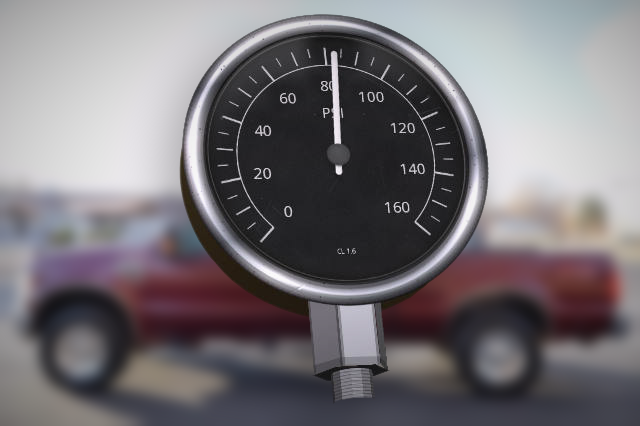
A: 82.5 psi
